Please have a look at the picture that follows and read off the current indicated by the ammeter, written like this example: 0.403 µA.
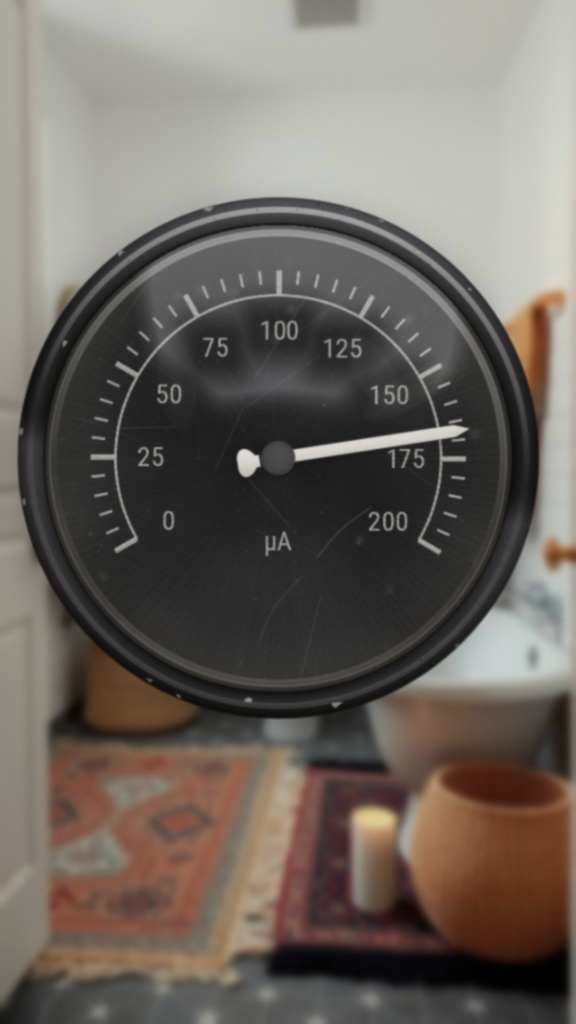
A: 167.5 µA
